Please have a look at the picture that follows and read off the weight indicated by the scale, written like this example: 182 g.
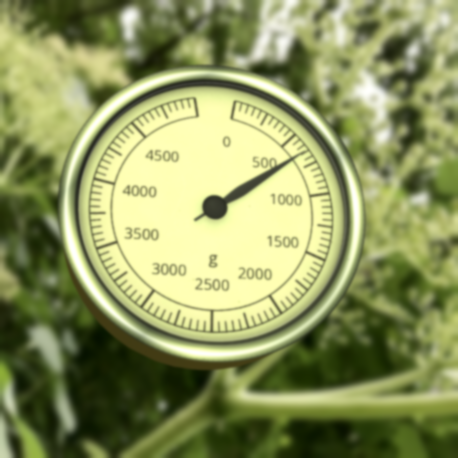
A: 650 g
